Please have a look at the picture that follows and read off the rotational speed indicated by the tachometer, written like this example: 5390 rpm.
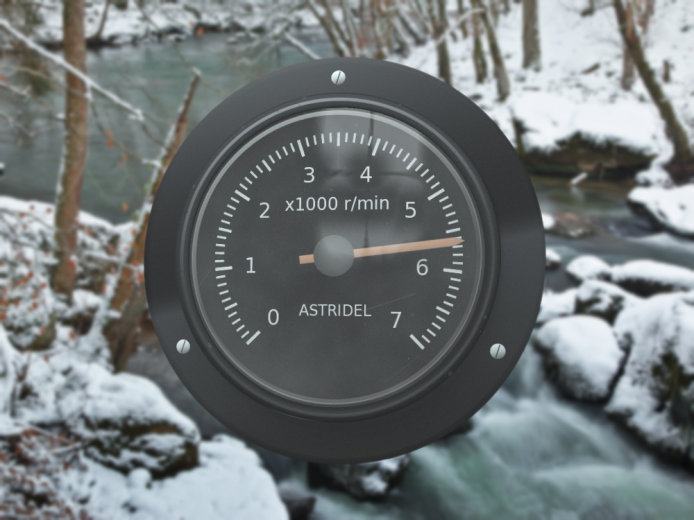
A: 5650 rpm
